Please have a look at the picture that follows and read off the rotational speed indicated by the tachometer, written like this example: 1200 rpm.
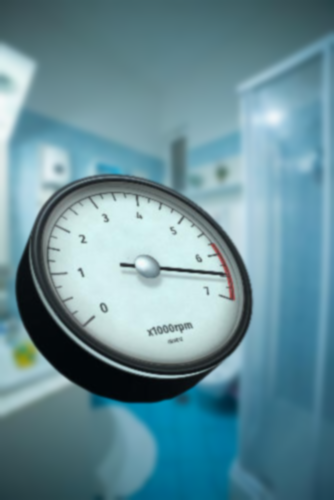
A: 6500 rpm
